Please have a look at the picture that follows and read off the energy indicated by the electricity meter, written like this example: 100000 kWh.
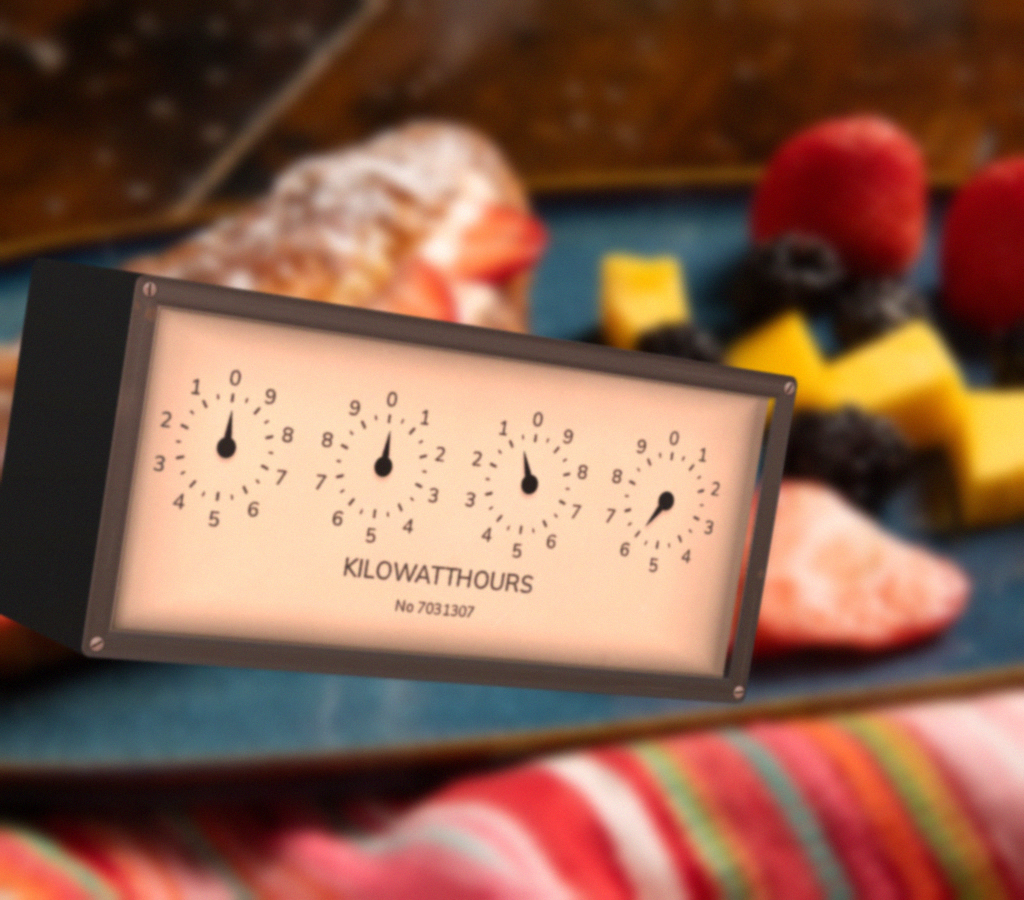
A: 6 kWh
